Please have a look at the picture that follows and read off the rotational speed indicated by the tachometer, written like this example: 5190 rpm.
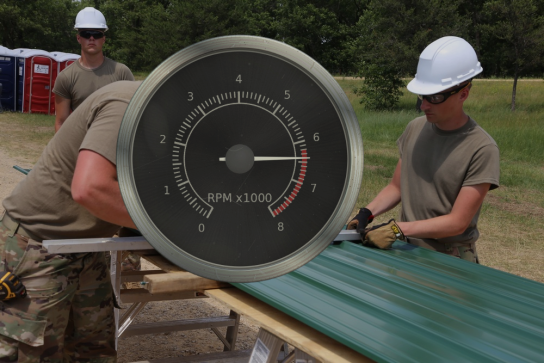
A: 6400 rpm
